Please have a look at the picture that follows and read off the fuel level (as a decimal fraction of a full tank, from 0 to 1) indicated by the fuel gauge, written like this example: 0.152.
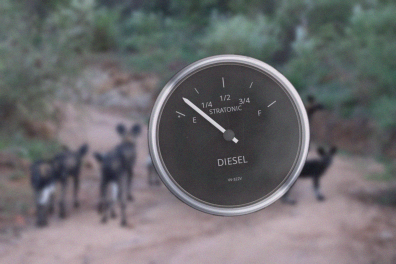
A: 0.125
